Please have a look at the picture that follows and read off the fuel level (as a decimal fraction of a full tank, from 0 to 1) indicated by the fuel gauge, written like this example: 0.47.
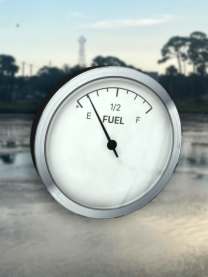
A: 0.125
